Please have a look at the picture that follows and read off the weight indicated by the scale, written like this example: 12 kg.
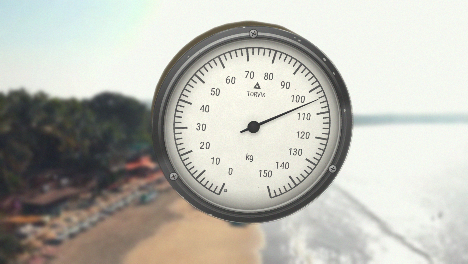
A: 104 kg
